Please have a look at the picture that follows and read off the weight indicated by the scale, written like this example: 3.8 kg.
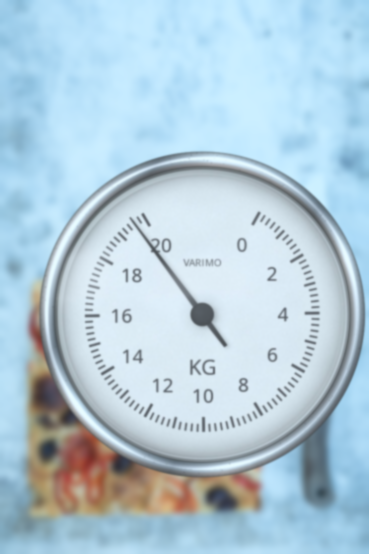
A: 19.6 kg
